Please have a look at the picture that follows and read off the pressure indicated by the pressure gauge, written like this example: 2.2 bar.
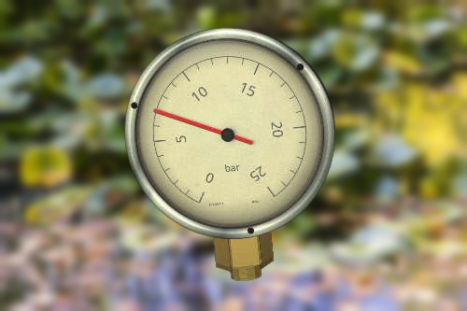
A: 7 bar
